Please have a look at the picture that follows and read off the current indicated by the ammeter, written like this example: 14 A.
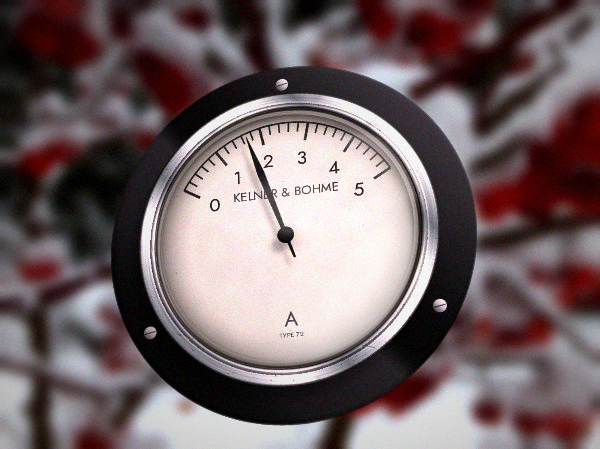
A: 1.7 A
